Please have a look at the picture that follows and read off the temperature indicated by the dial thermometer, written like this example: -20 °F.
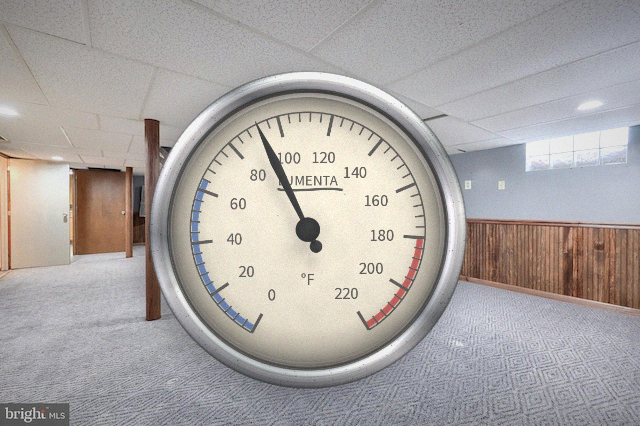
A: 92 °F
